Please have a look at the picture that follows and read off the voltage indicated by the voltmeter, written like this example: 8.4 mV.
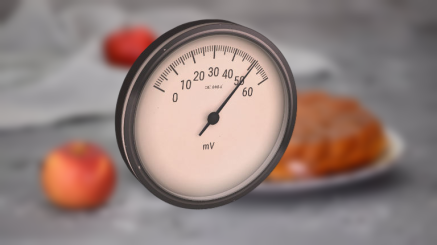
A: 50 mV
